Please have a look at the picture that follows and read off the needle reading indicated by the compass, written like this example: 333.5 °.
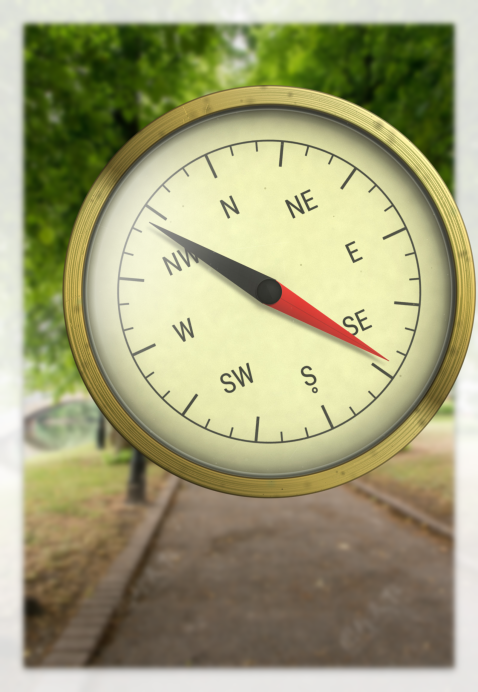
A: 145 °
